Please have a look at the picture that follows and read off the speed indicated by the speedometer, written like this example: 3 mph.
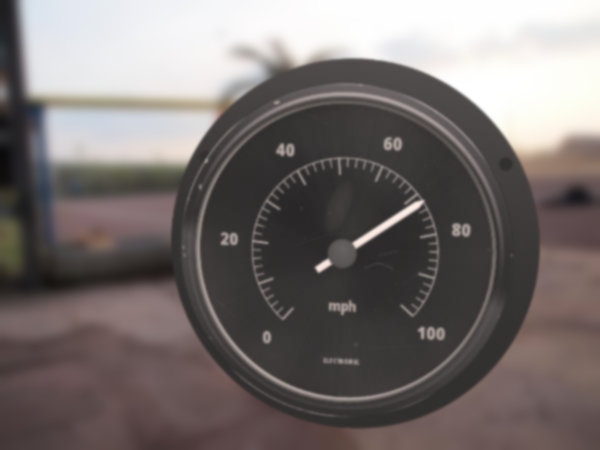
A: 72 mph
